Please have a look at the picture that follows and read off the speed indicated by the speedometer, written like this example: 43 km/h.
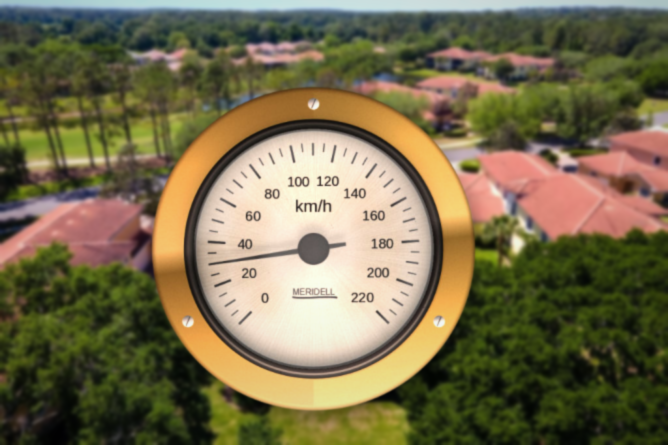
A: 30 km/h
